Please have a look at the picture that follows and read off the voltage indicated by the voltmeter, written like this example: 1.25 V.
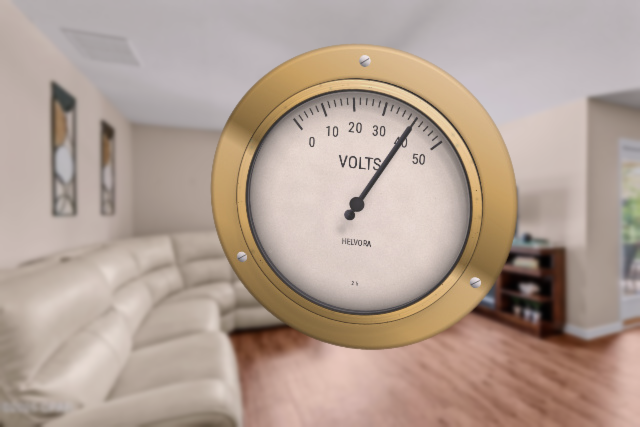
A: 40 V
